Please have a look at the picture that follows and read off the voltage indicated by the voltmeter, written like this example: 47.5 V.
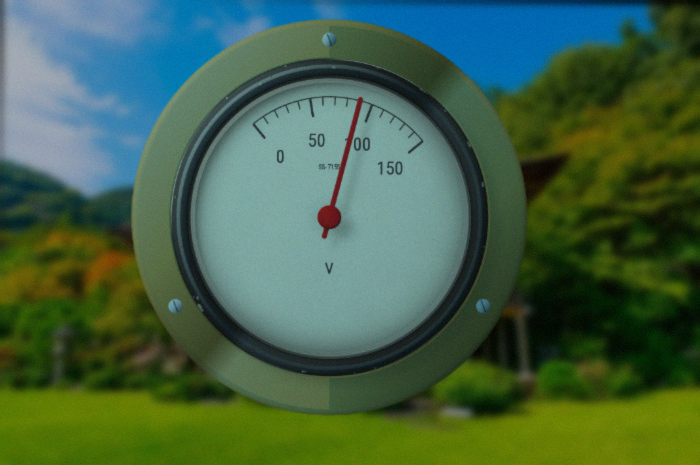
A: 90 V
